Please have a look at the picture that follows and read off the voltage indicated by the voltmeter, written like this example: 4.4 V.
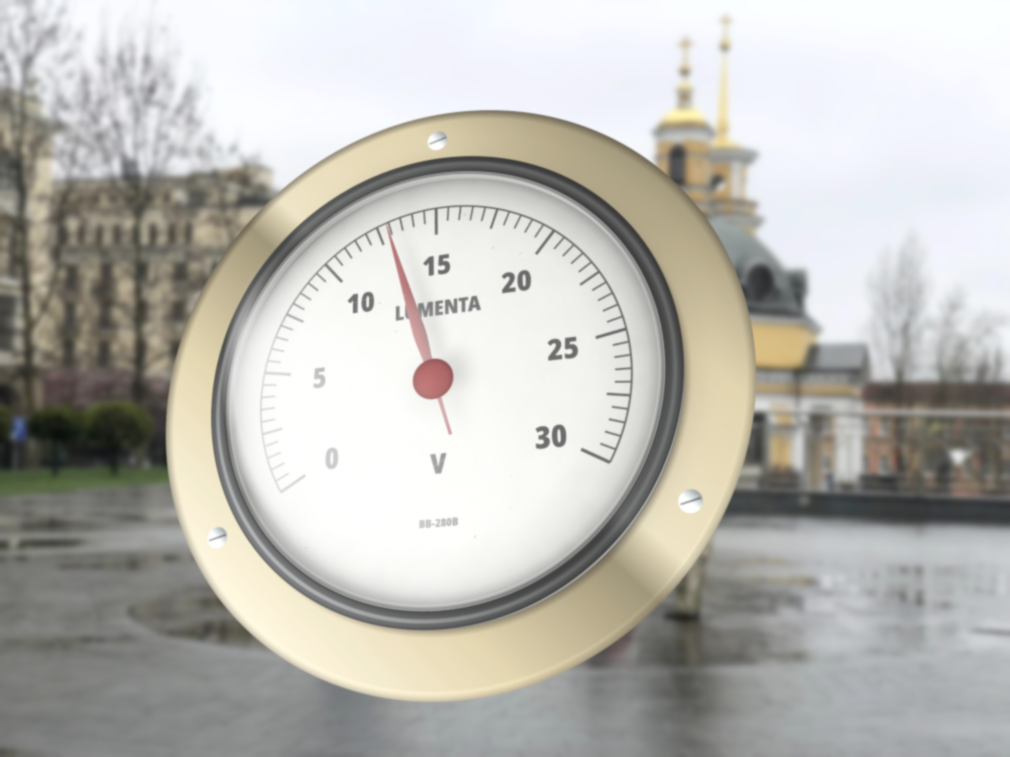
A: 13 V
